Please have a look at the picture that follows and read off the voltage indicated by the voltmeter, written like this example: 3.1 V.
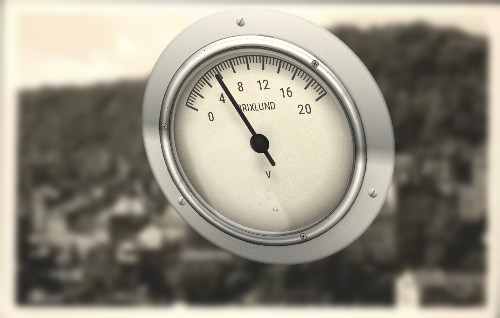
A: 6 V
